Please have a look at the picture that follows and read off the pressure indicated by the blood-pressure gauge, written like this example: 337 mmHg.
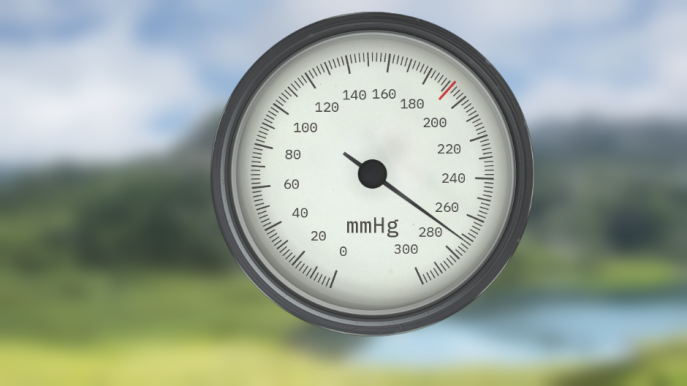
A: 272 mmHg
